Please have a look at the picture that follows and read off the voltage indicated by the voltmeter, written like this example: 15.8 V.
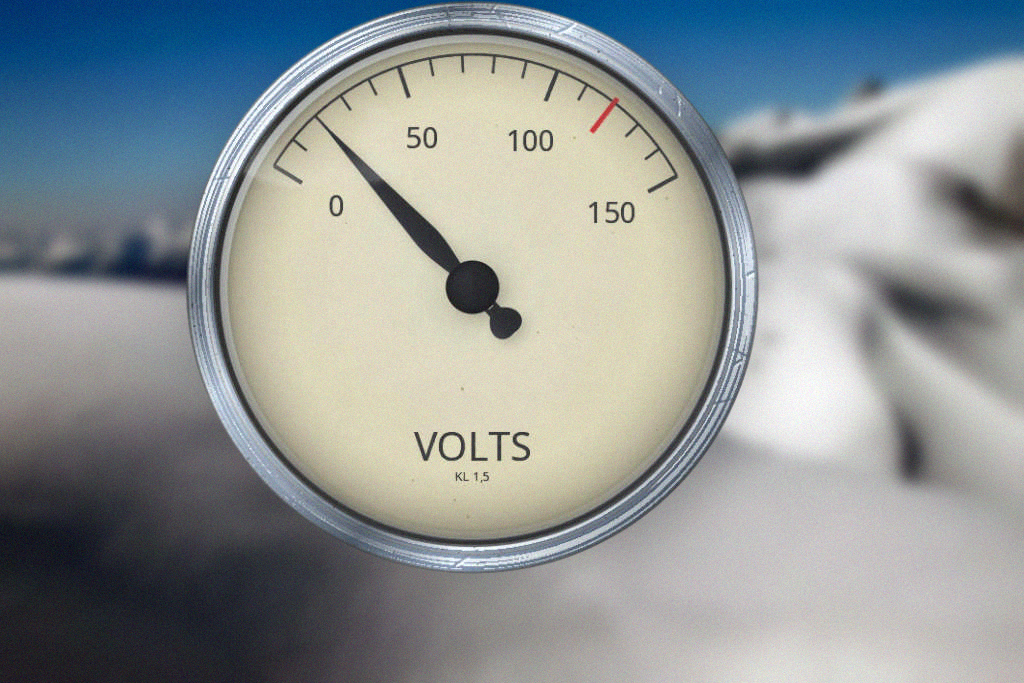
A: 20 V
